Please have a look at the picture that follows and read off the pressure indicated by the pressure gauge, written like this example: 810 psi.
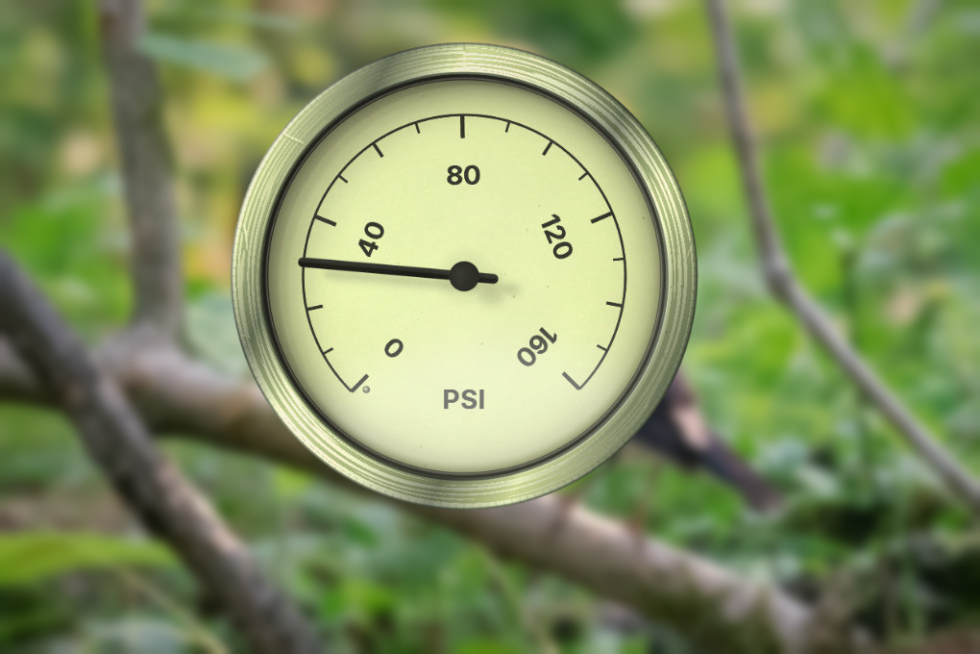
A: 30 psi
